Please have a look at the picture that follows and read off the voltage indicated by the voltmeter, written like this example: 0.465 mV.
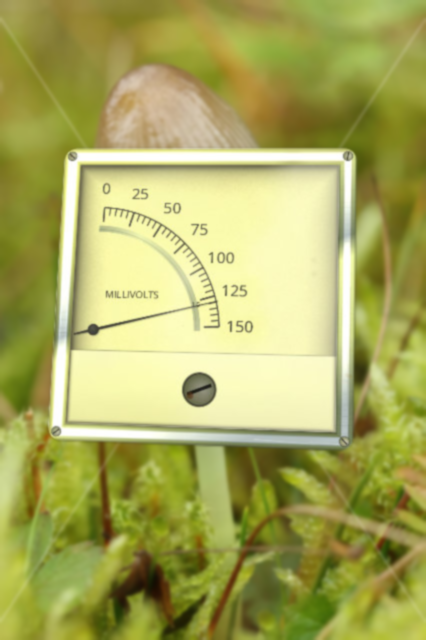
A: 130 mV
